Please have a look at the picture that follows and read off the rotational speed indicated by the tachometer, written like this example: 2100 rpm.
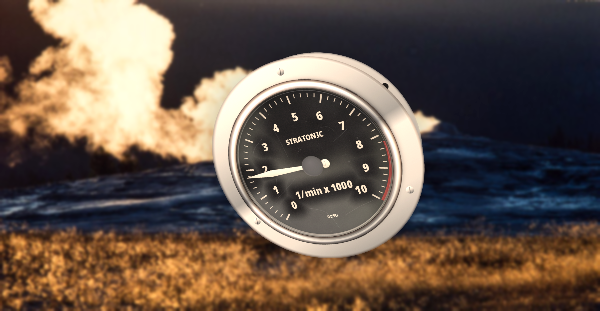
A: 1800 rpm
